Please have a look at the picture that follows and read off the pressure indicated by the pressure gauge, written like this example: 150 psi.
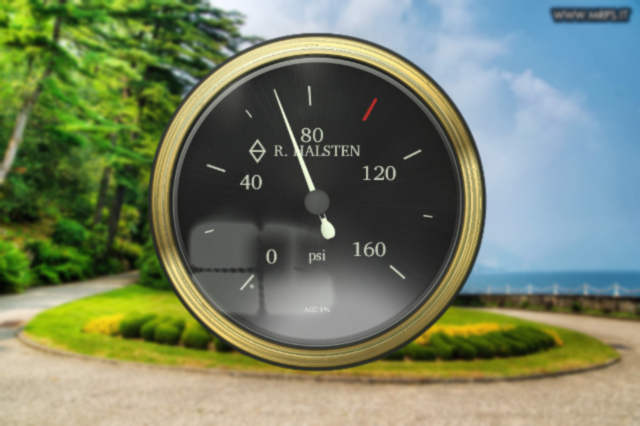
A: 70 psi
